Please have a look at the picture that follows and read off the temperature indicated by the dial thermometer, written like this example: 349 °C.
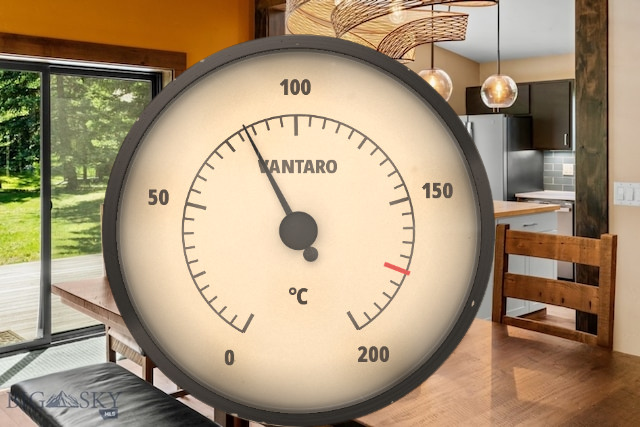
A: 82.5 °C
